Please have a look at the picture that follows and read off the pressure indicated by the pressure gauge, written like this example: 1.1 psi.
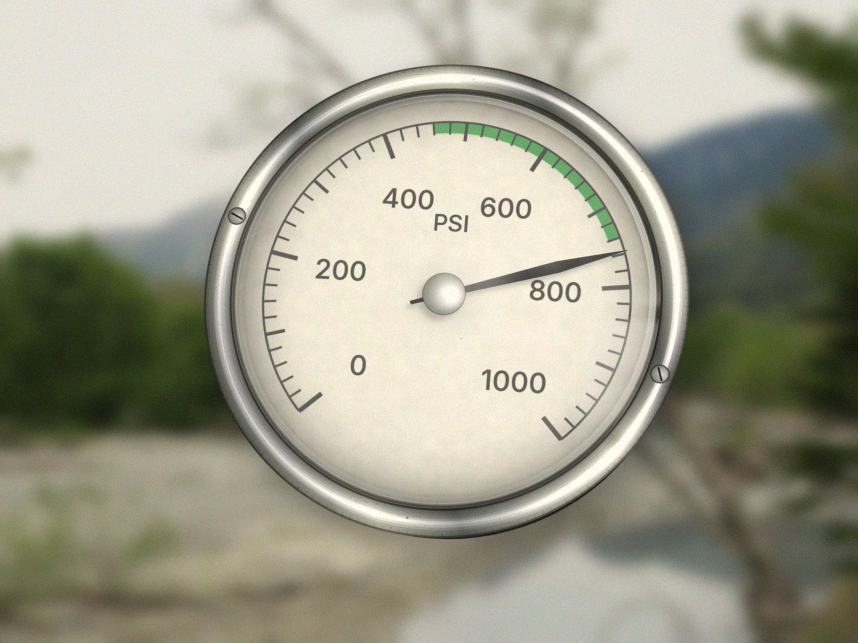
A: 760 psi
